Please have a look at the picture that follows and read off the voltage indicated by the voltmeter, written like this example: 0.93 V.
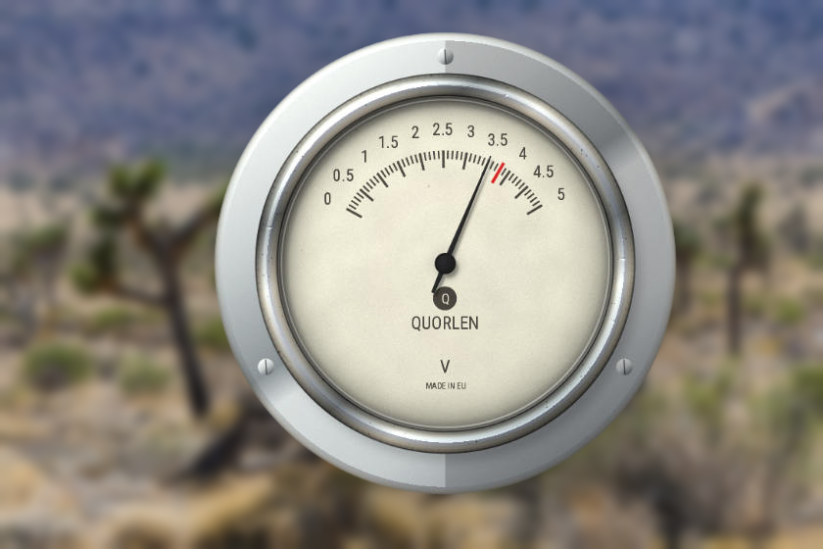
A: 3.5 V
